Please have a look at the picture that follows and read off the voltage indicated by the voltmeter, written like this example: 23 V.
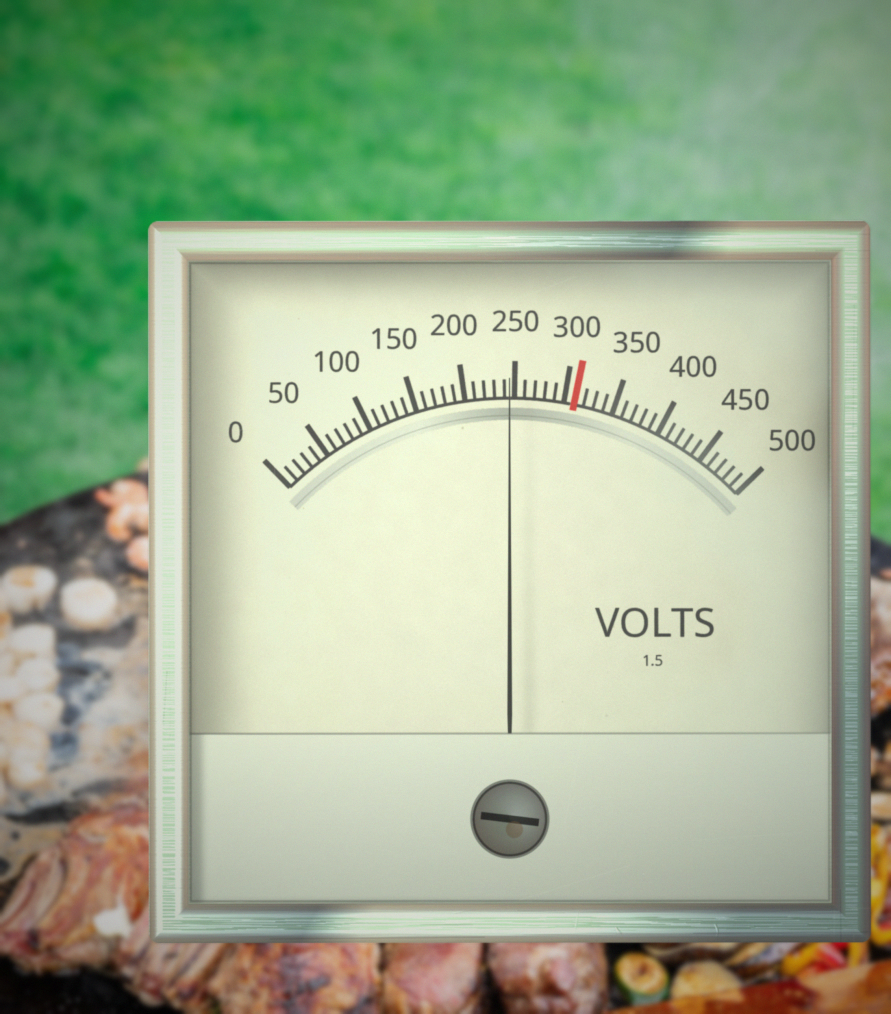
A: 245 V
